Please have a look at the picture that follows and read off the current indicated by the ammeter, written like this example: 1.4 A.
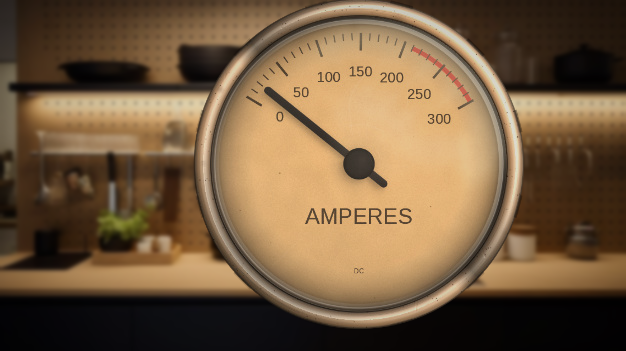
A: 20 A
